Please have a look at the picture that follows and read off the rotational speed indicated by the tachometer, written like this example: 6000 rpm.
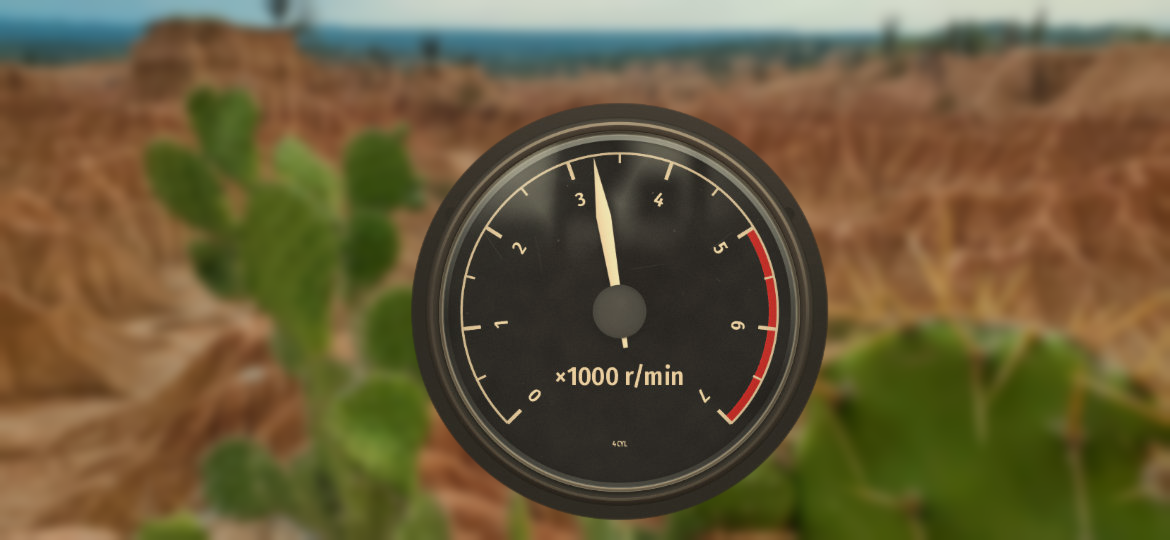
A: 3250 rpm
